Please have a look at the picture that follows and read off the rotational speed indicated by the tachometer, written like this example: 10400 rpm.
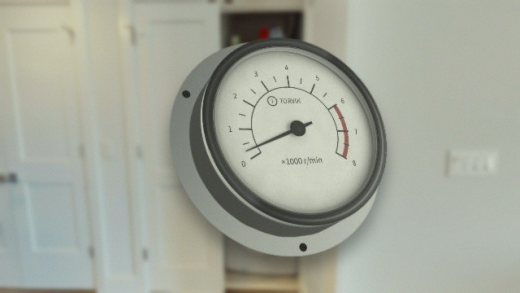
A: 250 rpm
